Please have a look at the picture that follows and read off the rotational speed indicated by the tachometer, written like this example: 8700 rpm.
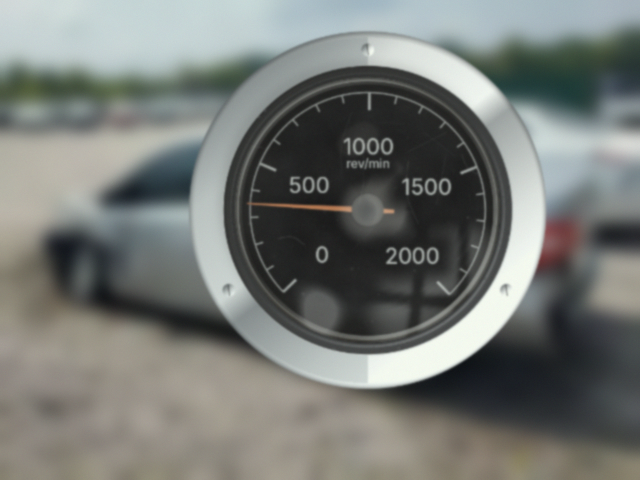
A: 350 rpm
